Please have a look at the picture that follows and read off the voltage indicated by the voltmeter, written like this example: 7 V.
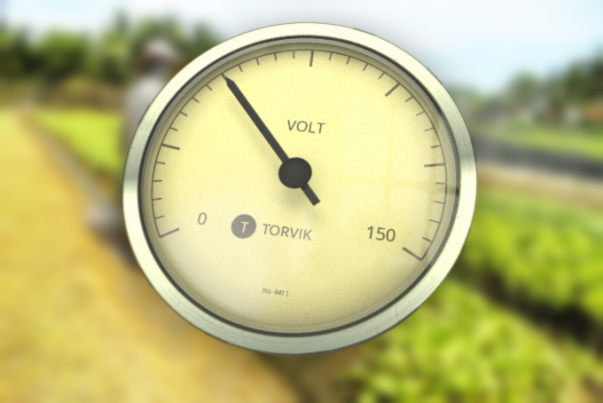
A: 50 V
